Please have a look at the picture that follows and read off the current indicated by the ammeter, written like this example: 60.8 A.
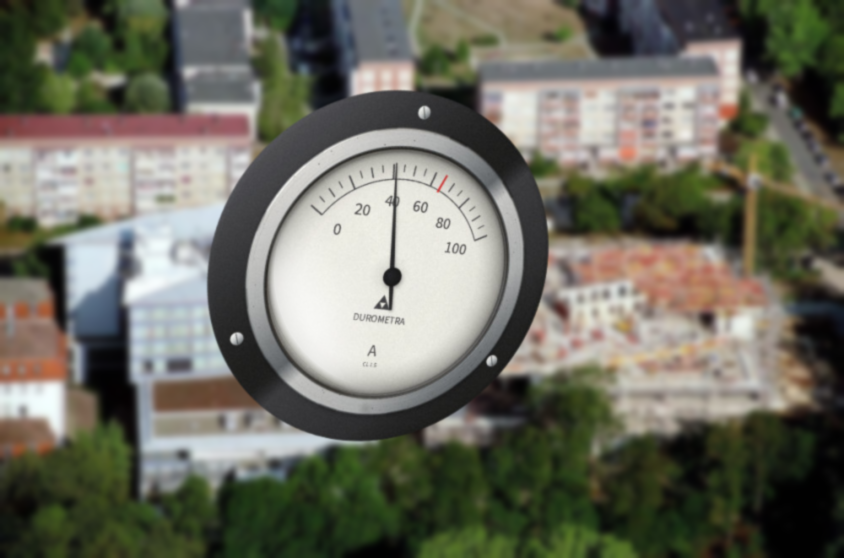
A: 40 A
